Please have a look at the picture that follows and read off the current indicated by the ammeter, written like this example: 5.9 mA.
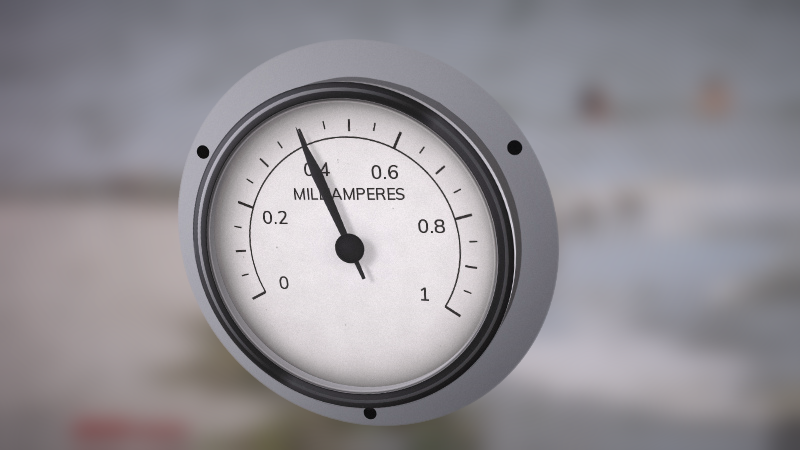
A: 0.4 mA
